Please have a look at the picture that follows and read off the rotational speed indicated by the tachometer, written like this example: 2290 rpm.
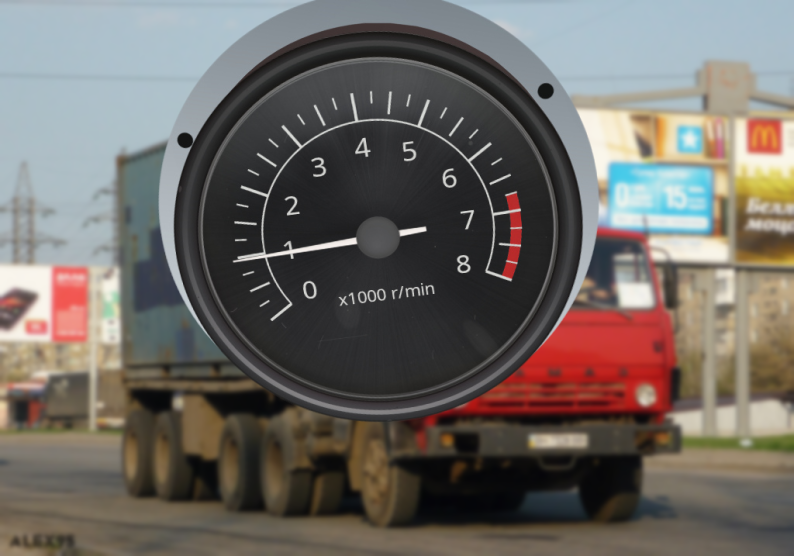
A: 1000 rpm
